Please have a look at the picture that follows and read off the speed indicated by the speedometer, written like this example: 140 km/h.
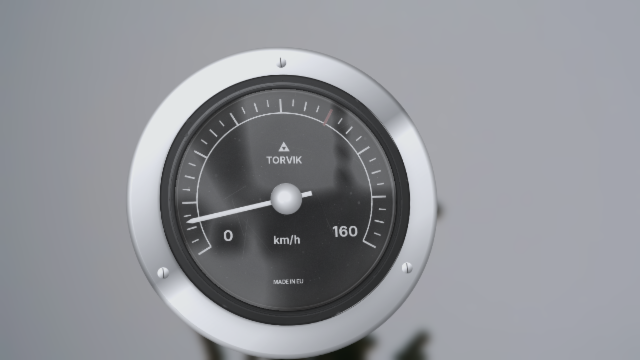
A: 12.5 km/h
